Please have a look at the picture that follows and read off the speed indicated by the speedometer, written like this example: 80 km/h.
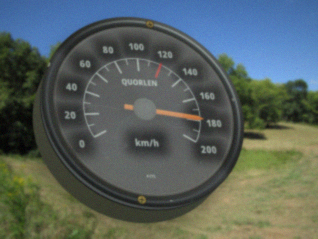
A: 180 km/h
